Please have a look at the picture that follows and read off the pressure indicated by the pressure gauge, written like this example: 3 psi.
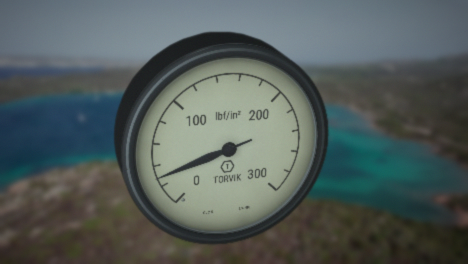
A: 30 psi
